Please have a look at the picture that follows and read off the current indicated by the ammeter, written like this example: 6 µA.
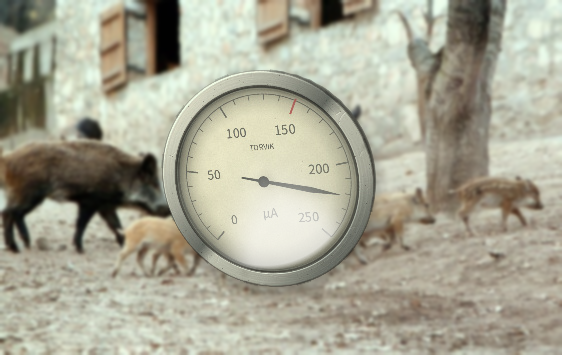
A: 220 µA
